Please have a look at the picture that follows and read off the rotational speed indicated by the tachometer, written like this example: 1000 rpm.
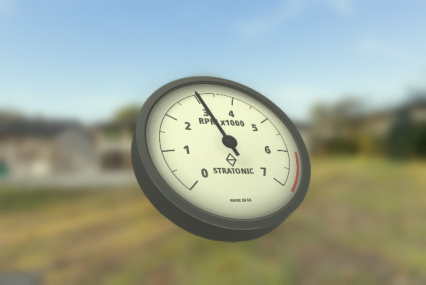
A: 3000 rpm
